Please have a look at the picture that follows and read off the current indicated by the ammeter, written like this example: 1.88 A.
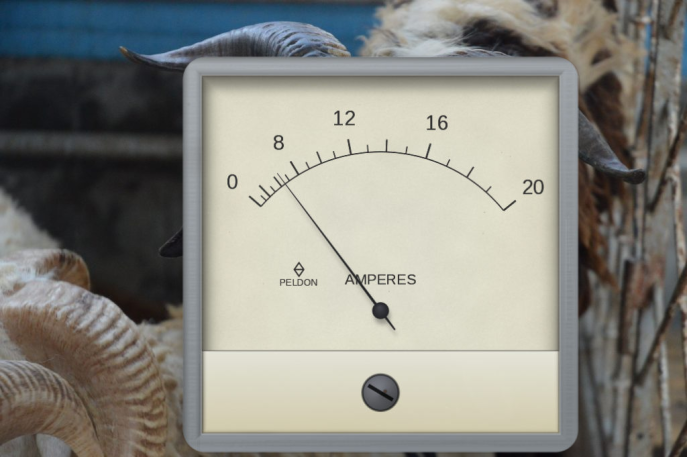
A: 6.5 A
